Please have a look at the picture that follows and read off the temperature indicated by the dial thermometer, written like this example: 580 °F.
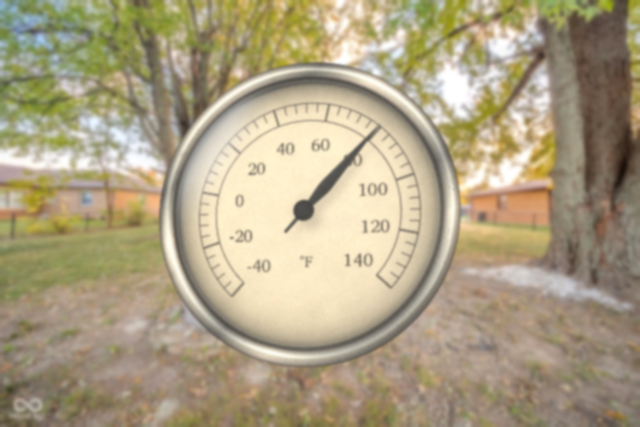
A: 80 °F
